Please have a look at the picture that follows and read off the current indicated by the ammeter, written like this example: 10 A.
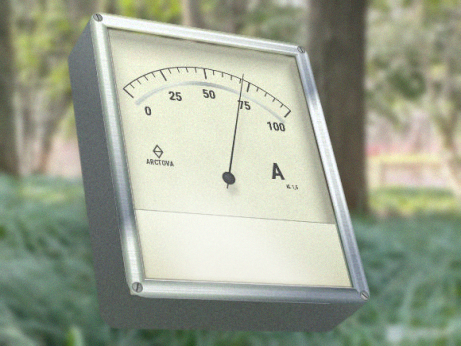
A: 70 A
